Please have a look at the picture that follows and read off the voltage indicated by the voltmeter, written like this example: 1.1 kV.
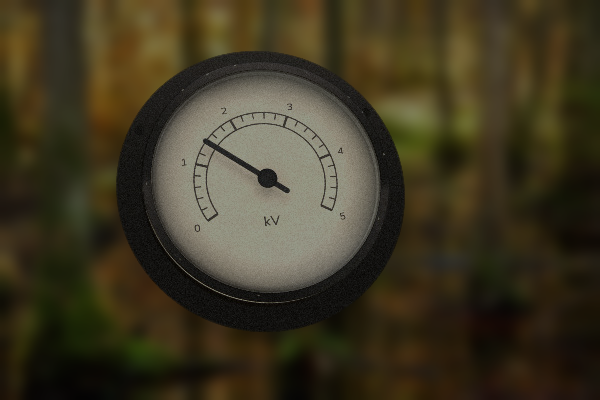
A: 1.4 kV
